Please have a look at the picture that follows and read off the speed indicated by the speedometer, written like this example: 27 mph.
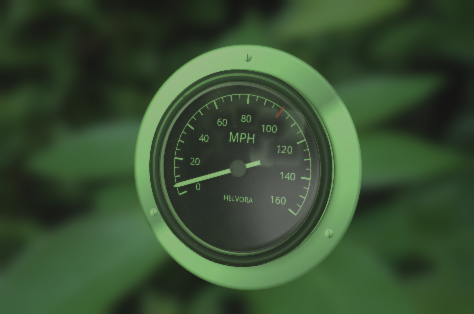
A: 5 mph
